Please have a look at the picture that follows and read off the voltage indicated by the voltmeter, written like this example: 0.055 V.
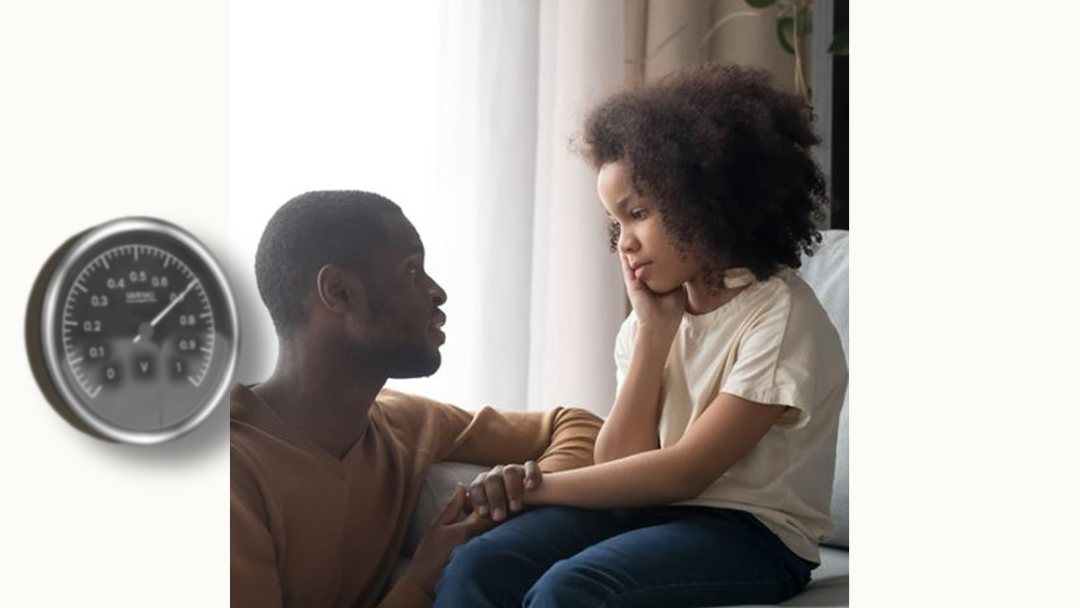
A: 0.7 V
